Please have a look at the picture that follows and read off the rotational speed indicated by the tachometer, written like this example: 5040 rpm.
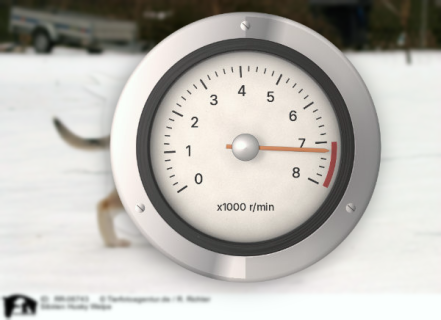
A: 7200 rpm
